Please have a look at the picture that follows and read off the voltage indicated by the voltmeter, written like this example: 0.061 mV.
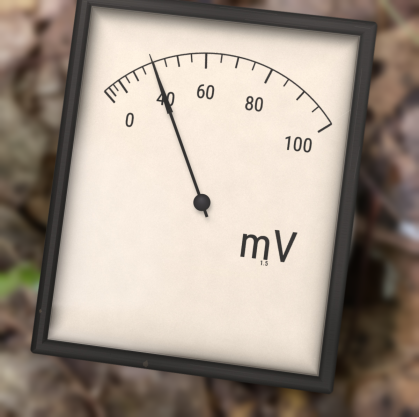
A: 40 mV
